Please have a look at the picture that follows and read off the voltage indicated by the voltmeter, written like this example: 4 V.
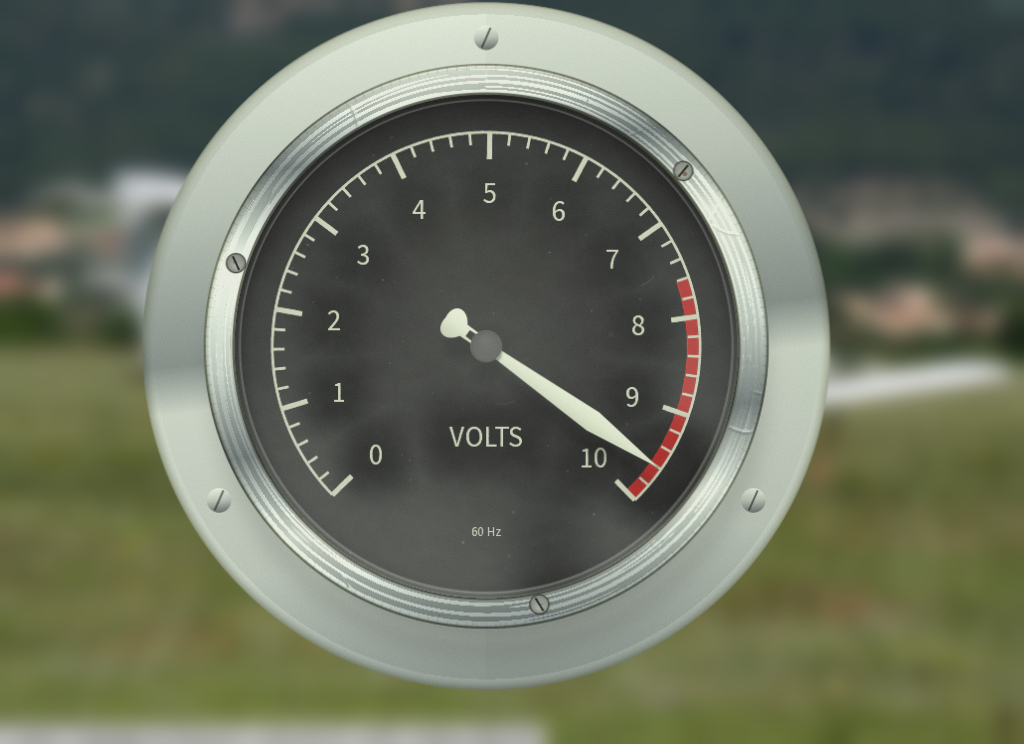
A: 9.6 V
